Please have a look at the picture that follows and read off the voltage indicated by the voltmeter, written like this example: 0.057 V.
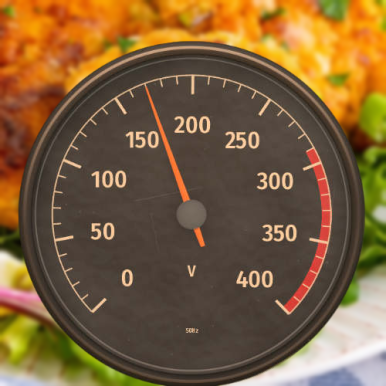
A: 170 V
